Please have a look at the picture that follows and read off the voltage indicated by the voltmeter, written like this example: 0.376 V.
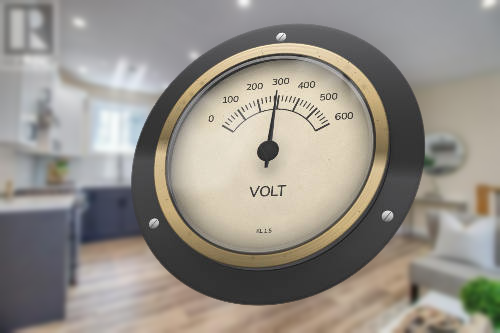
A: 300 V
